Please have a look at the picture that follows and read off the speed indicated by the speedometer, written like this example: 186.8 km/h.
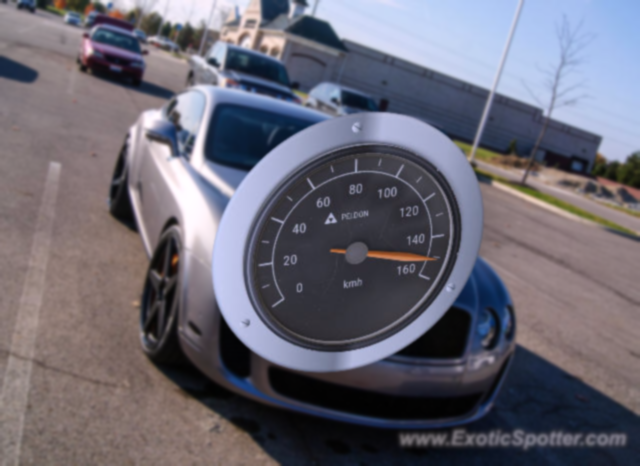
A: 150 km/h
